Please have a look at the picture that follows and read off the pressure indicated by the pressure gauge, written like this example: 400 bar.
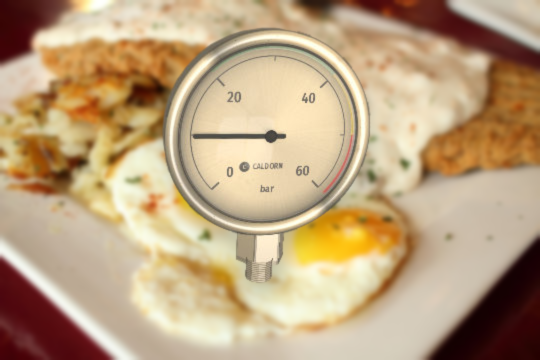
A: 10 bar
